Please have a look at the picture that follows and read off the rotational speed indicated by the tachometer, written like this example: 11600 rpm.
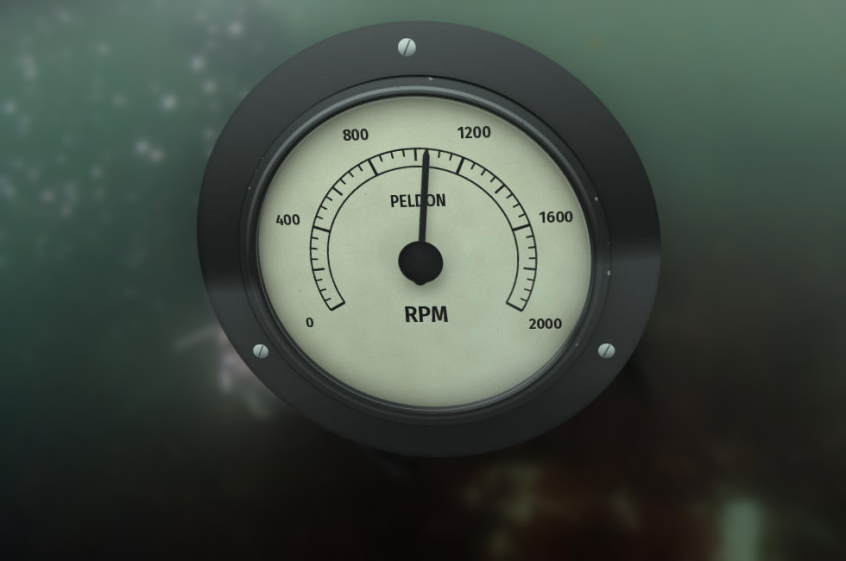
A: 1050 rpm
